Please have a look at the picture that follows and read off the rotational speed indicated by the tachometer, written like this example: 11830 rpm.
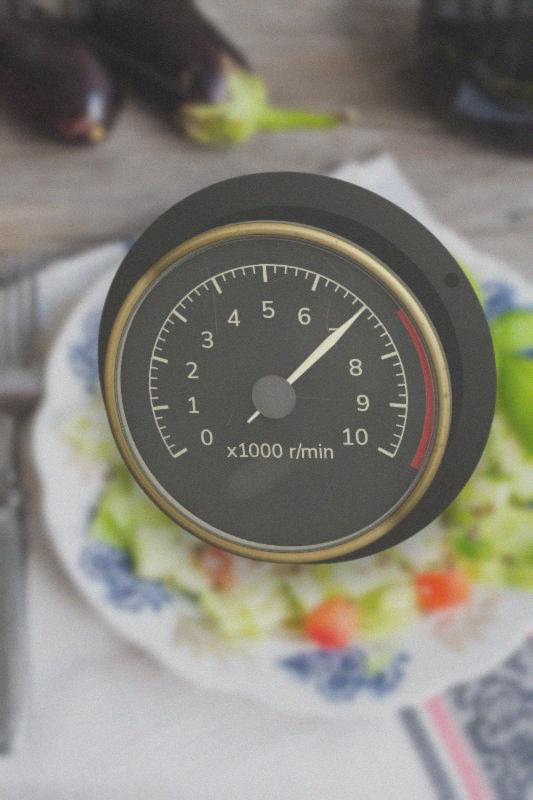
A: 7000 rpm
